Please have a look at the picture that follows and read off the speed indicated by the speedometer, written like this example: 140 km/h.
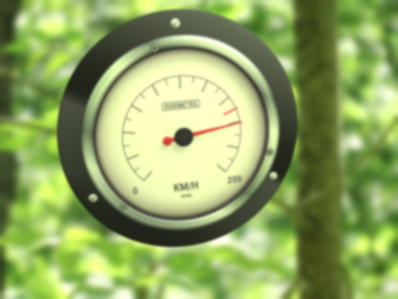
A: 160 km/h
